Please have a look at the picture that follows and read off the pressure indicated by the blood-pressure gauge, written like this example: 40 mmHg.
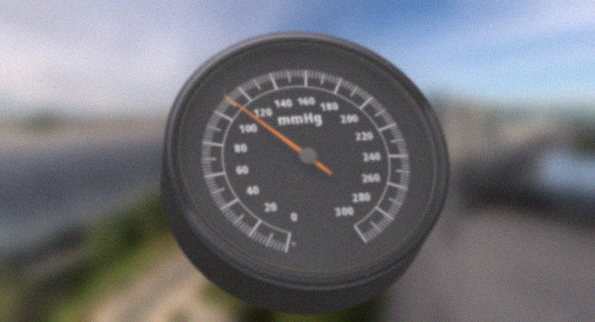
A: 110 mmHg
